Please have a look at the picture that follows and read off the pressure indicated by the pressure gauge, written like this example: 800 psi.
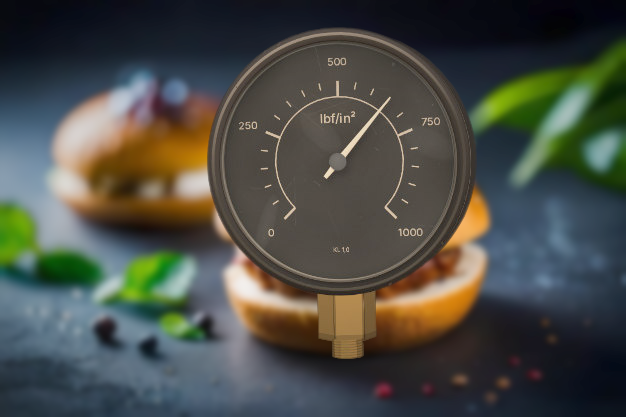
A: 650 psi
